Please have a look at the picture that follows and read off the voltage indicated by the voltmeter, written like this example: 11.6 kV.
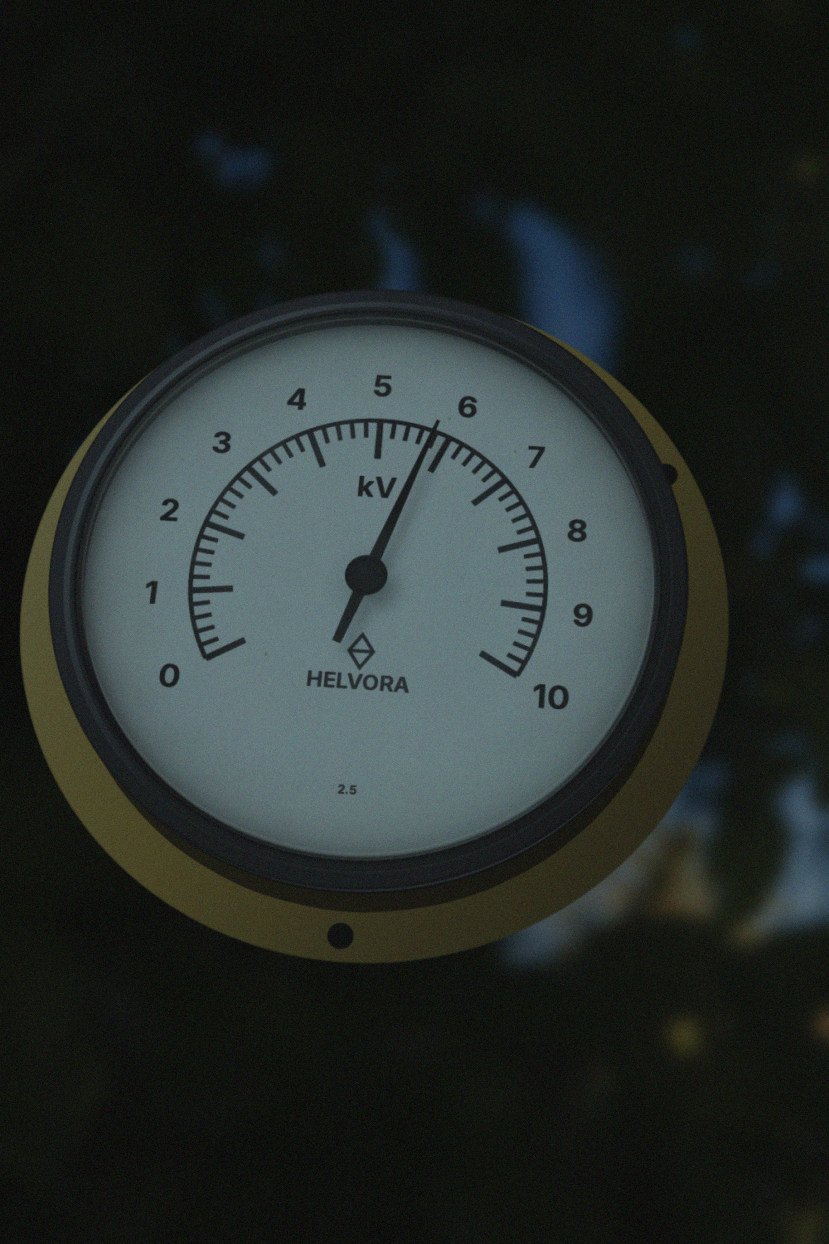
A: 5.8 kV
